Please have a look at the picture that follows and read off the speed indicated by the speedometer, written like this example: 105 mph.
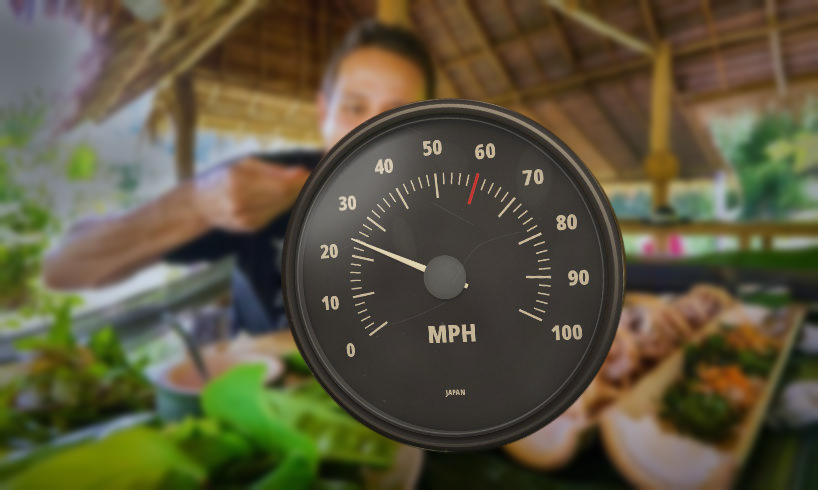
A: 24 mph
